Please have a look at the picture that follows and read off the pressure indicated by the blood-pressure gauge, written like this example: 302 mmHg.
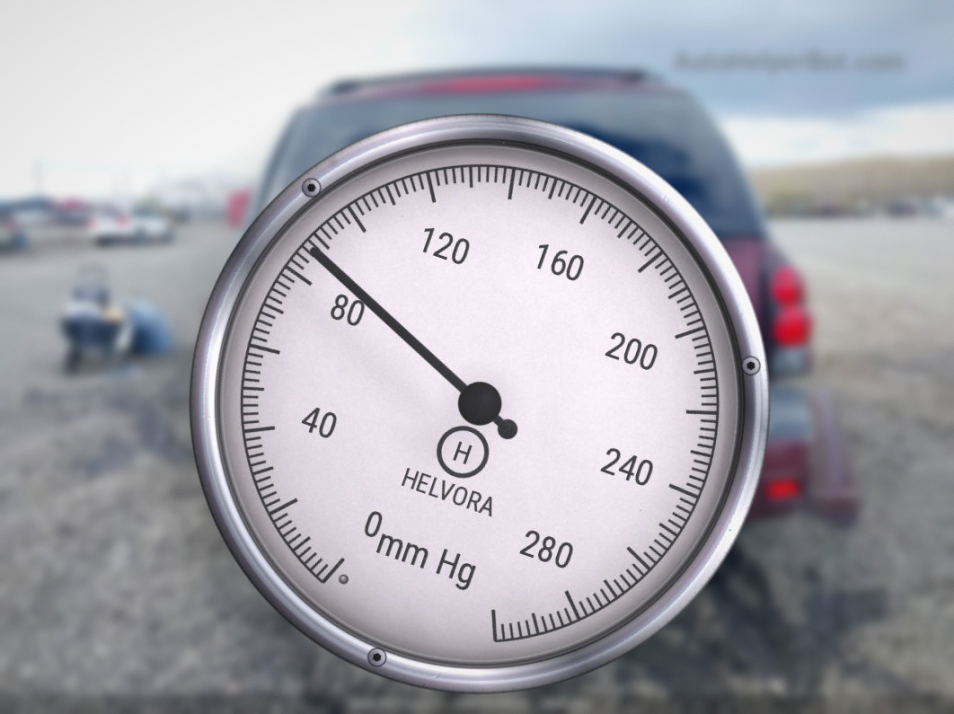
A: 87 mmHg
